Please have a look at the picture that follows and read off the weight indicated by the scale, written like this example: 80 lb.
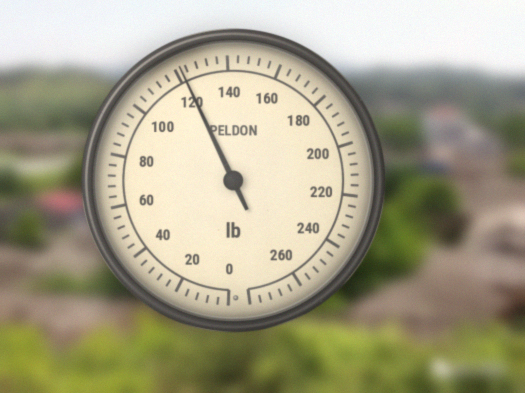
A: 122 lb
